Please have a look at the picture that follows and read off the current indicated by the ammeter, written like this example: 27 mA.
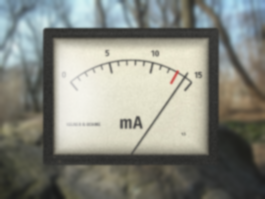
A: 14 mA
